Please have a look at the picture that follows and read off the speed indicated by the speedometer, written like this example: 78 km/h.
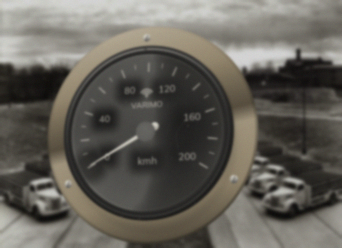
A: 0 km/h
